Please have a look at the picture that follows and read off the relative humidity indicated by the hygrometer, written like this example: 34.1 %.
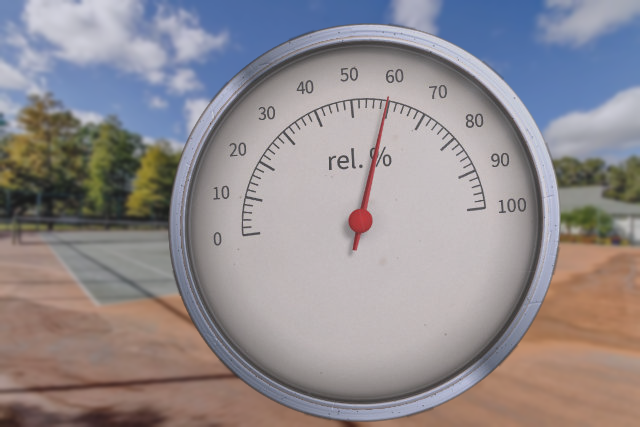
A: 60 %
